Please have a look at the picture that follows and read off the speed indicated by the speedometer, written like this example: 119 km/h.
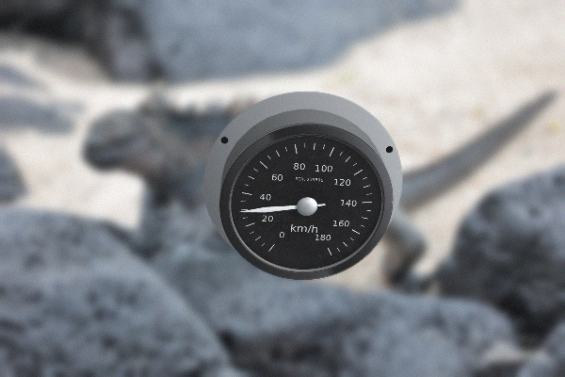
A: 30 km/h
